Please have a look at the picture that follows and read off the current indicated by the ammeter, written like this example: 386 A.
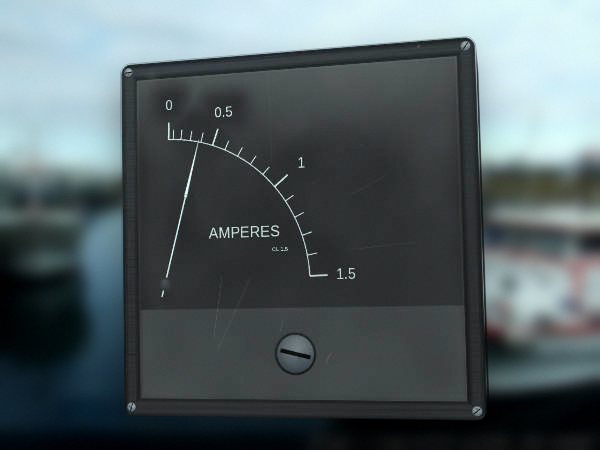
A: 0.4 A
